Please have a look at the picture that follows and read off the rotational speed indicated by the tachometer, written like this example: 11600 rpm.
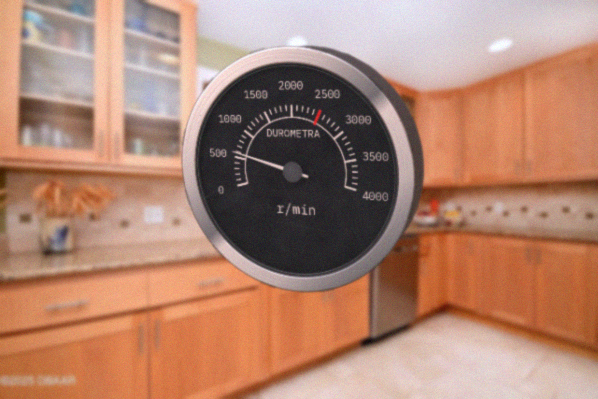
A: 600 rpm
